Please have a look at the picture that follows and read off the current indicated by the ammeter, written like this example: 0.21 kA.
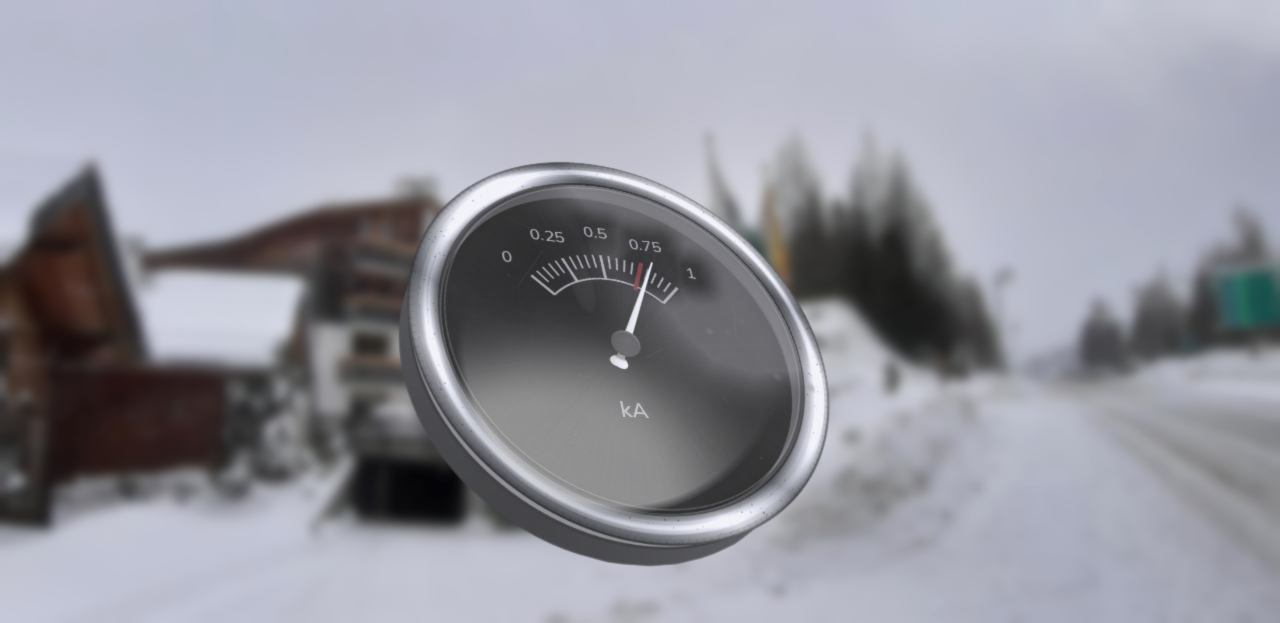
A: 0.8 kA
